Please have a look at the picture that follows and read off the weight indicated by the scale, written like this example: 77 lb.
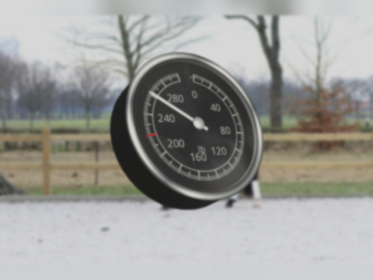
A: 260 lb
